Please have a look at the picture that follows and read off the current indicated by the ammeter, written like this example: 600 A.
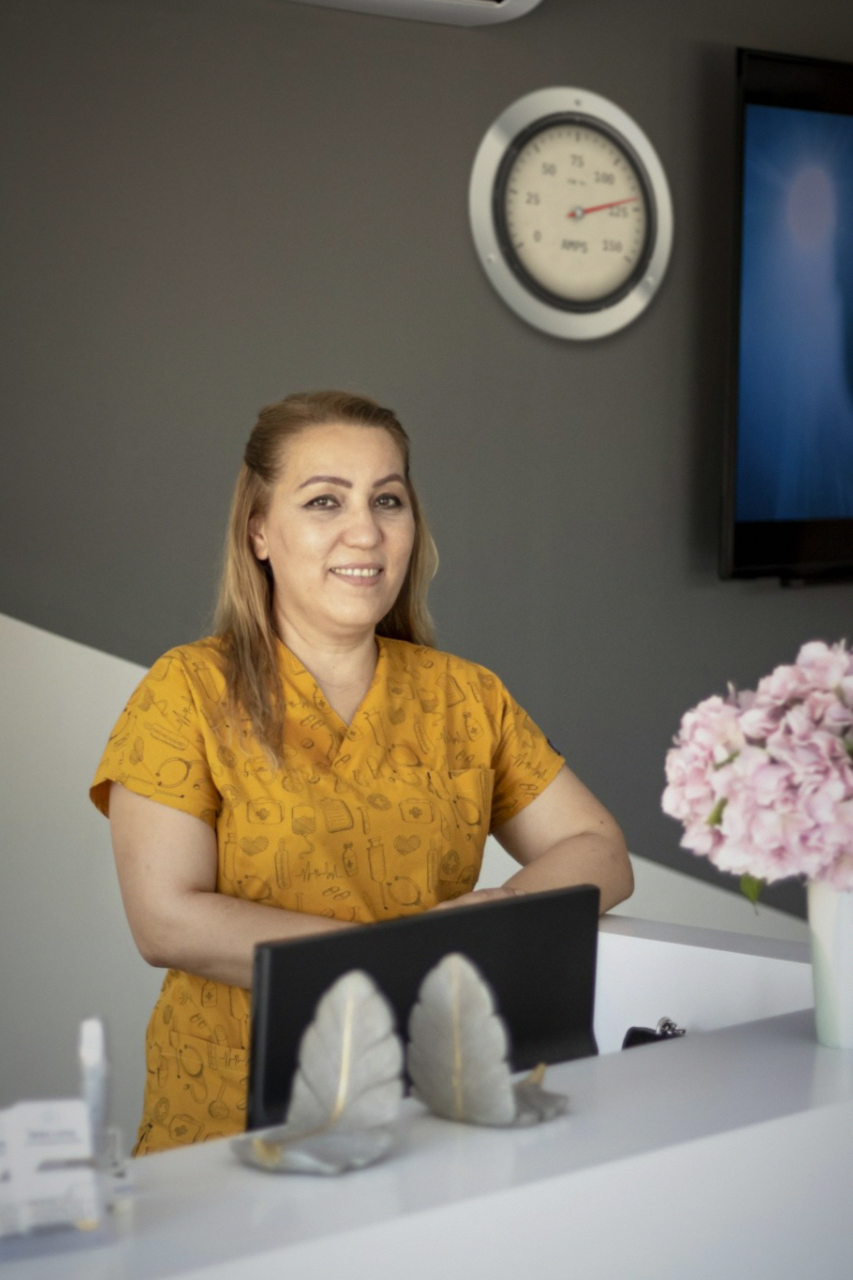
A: 120 A
